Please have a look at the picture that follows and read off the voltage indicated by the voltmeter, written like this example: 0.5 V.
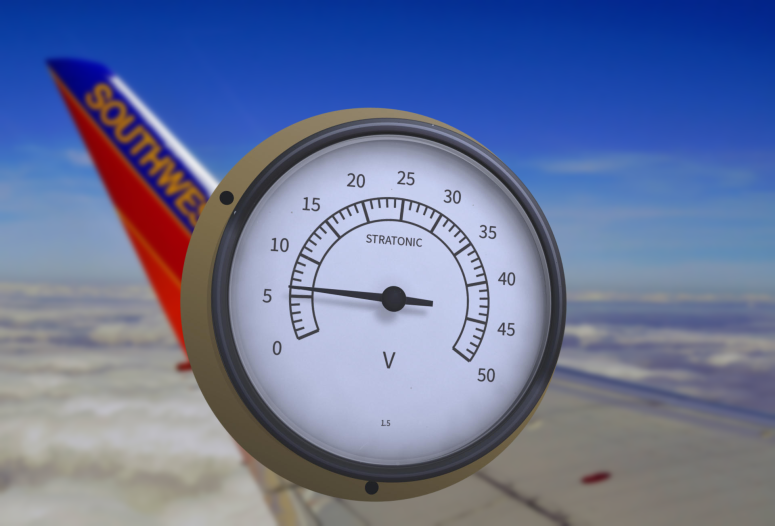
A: 6 V
